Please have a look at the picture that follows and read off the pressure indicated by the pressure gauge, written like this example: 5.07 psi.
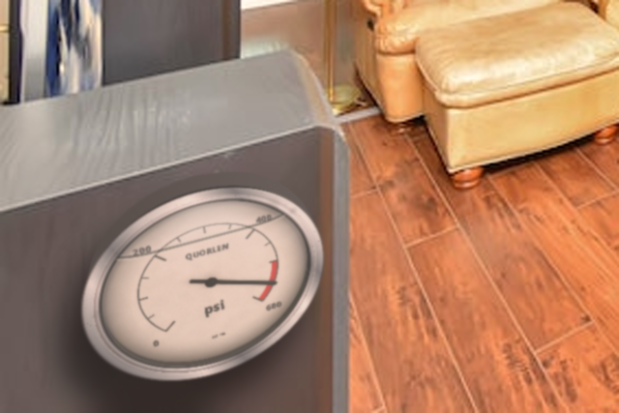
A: 550 psi
